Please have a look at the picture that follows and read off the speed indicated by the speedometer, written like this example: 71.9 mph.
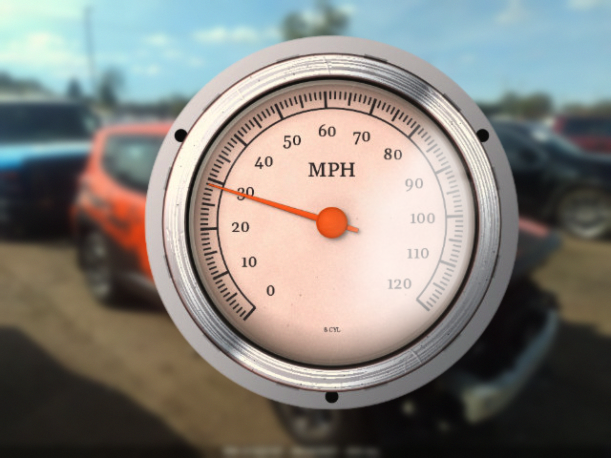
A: 29 mph
